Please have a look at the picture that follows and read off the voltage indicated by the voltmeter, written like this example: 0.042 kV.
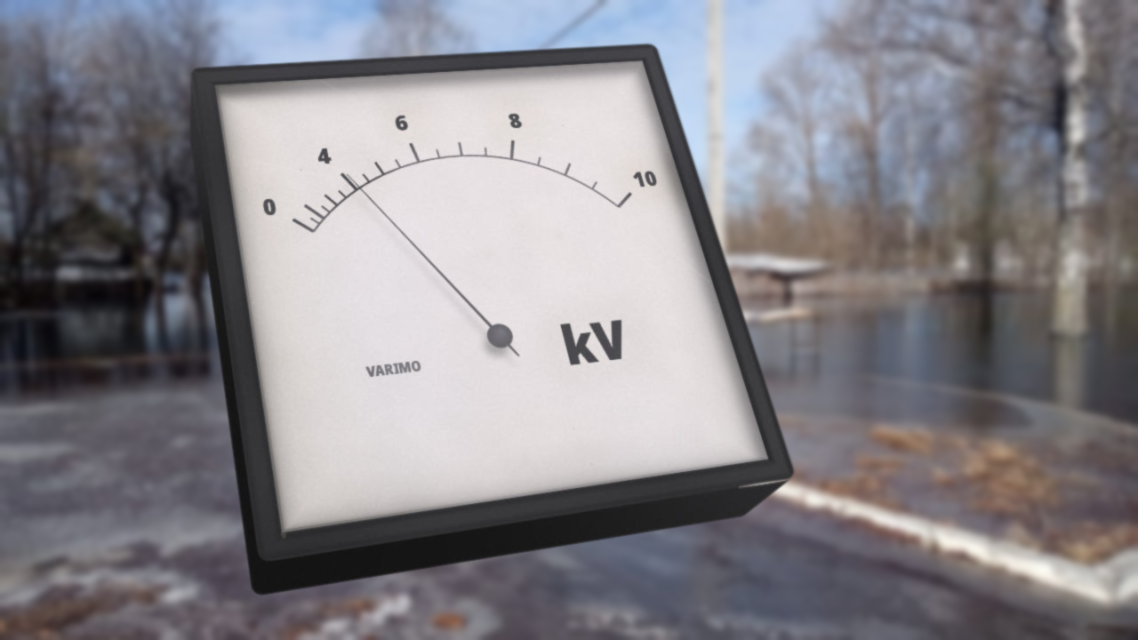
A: 4 kV
